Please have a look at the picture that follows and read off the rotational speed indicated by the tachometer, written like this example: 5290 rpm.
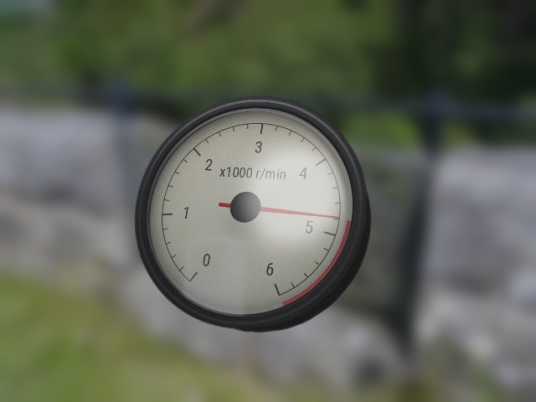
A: 4800 rpm
